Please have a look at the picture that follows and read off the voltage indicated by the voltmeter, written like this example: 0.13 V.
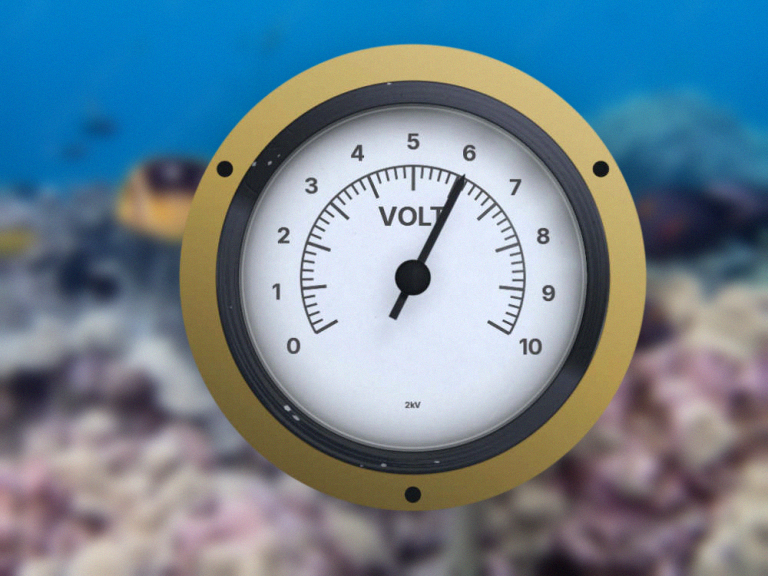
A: 6.1 V
